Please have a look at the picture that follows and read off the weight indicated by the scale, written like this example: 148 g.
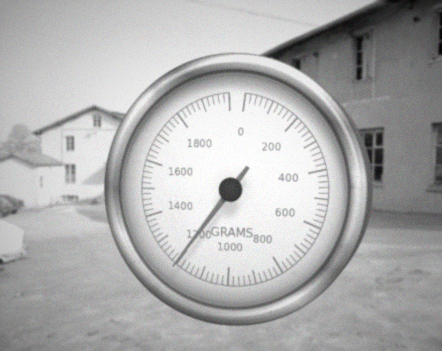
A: 1200 g
